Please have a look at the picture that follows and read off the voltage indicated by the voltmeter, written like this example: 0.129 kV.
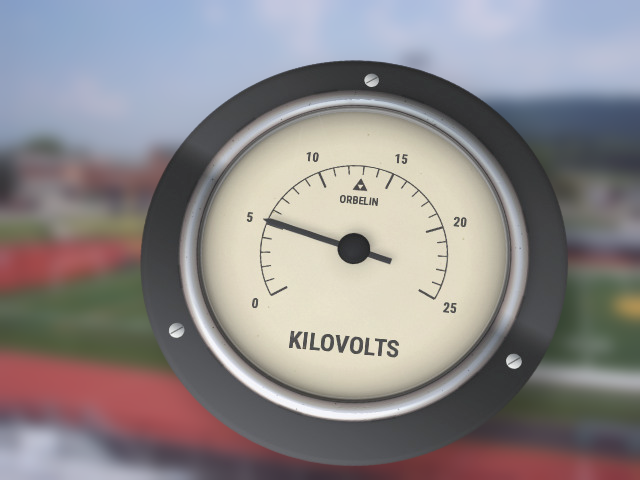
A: 5 kV
